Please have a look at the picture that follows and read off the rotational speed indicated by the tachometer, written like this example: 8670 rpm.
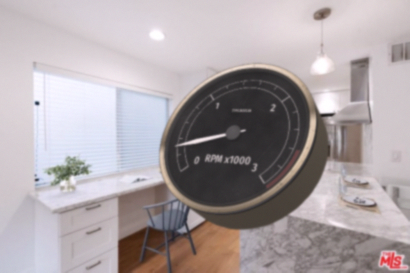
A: 300 rpm
